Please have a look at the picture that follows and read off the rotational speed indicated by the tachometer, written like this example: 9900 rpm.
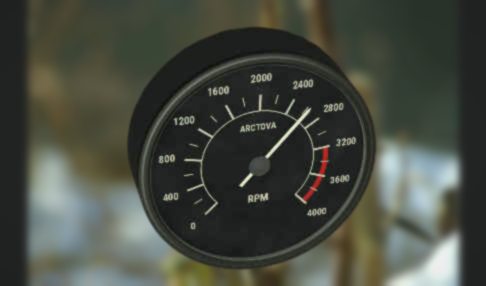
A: 2600 rpm
